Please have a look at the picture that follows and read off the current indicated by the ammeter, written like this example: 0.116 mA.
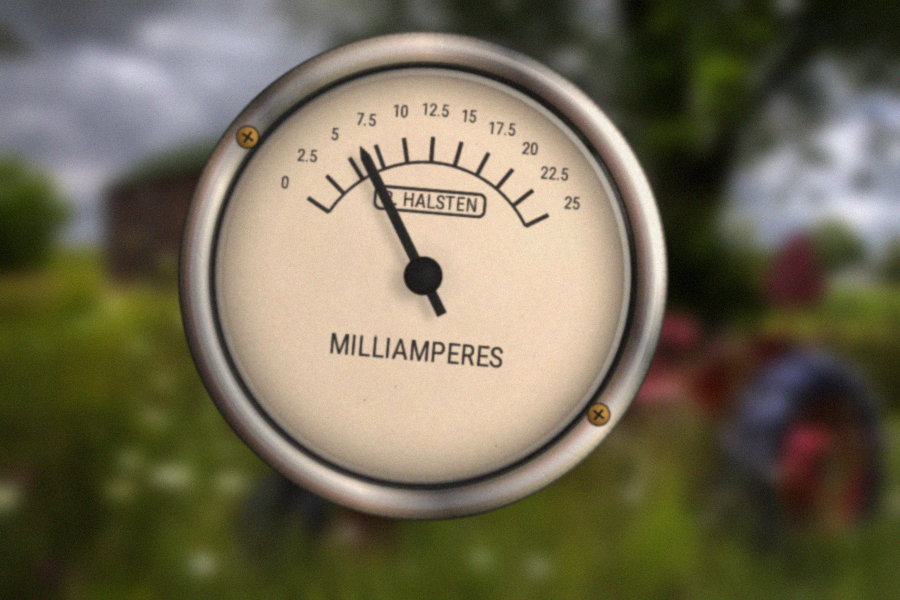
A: 6.25 mA
